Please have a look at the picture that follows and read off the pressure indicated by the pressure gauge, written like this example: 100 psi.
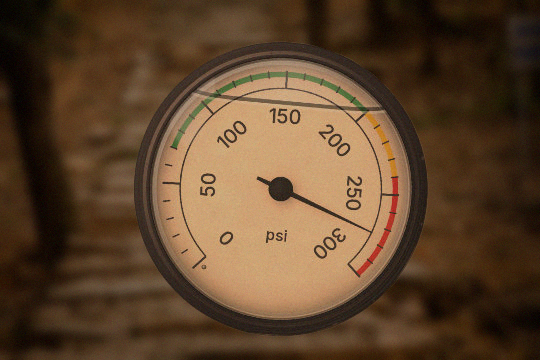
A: 275 psi
